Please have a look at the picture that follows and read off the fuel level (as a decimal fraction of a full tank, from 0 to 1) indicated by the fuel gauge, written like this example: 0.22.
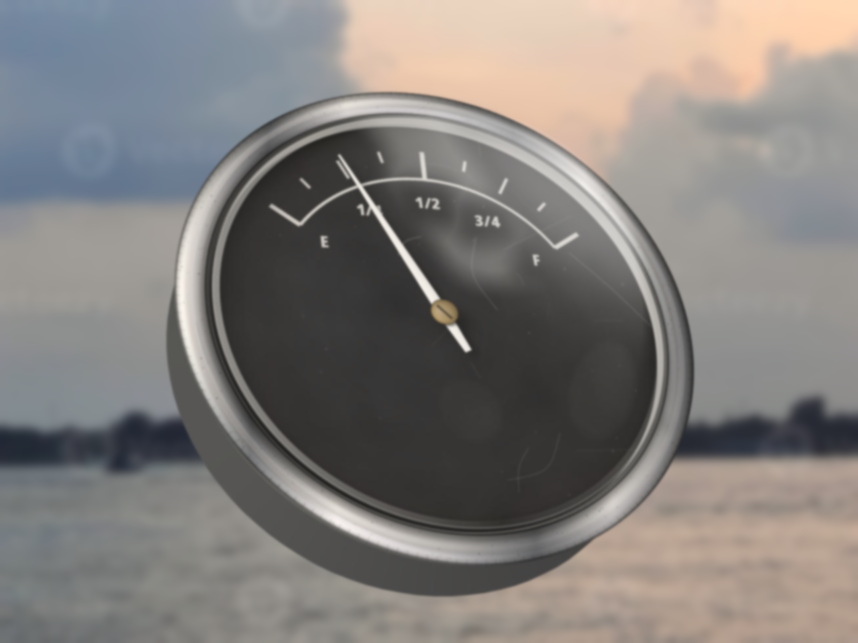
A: 0.25
